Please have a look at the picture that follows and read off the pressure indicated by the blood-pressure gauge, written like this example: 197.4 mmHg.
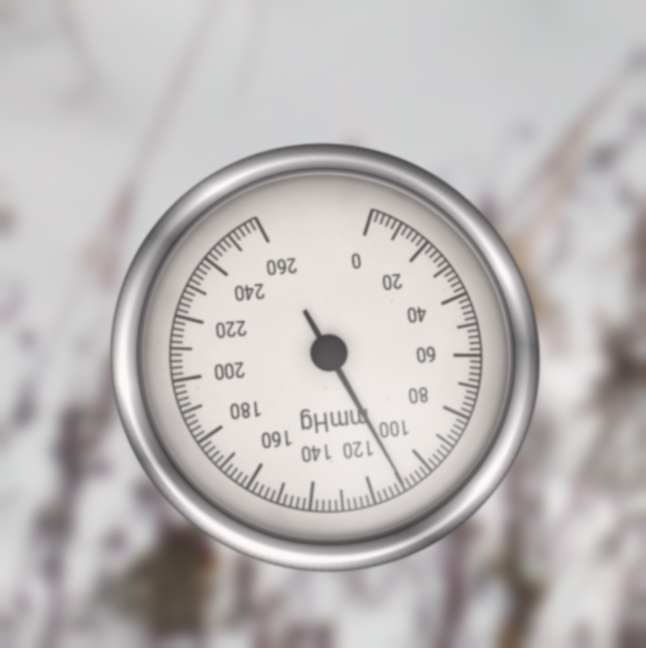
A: 110 mmHg
